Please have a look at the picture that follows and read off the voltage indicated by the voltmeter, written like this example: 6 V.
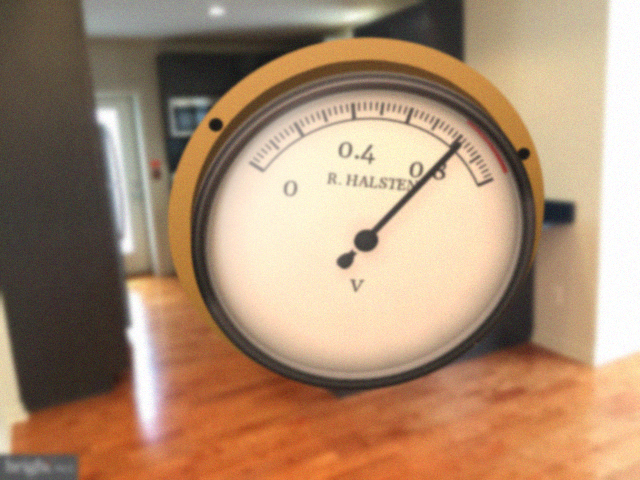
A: 0.8 V
